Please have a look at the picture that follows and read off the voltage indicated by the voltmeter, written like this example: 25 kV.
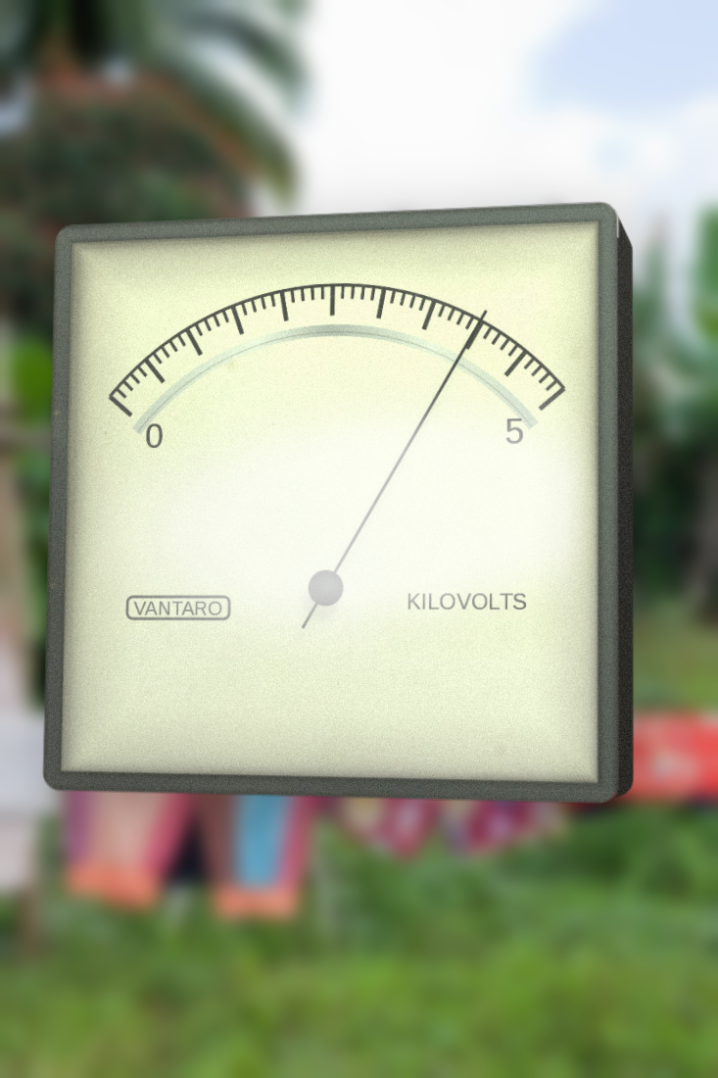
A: 4 kV
